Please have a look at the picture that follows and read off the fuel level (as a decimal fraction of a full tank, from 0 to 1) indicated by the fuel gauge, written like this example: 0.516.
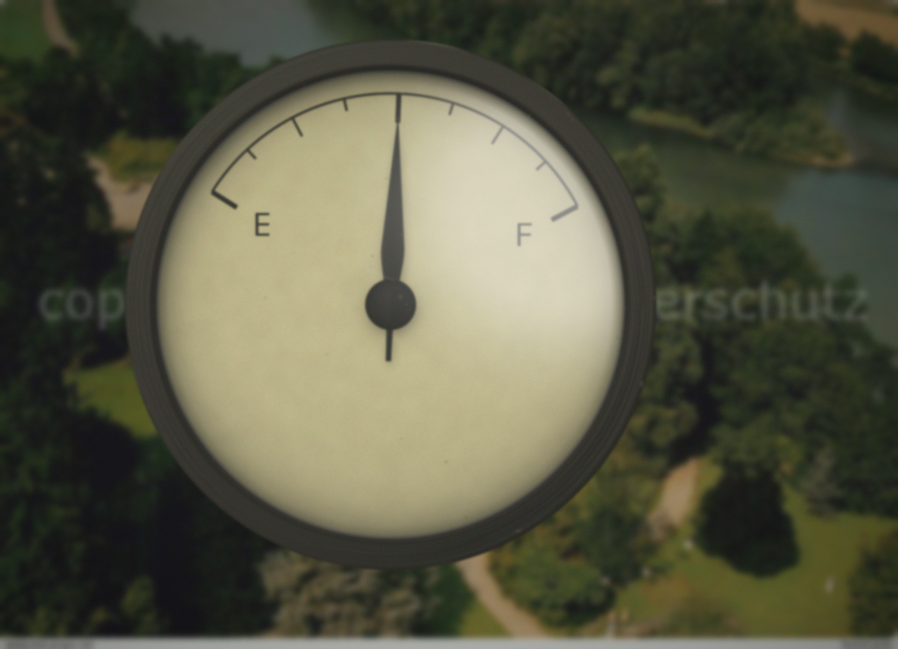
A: 0.5
